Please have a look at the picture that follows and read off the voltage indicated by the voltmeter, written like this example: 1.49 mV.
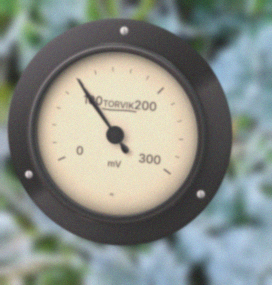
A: 100 mV
